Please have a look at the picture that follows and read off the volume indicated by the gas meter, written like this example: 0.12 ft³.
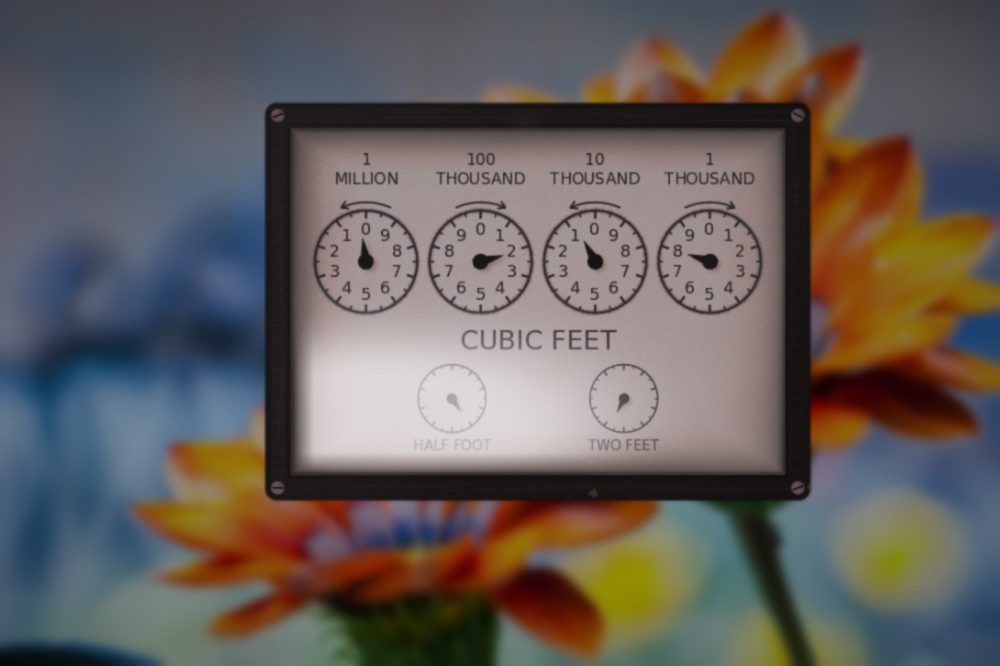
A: 20800 ft³
